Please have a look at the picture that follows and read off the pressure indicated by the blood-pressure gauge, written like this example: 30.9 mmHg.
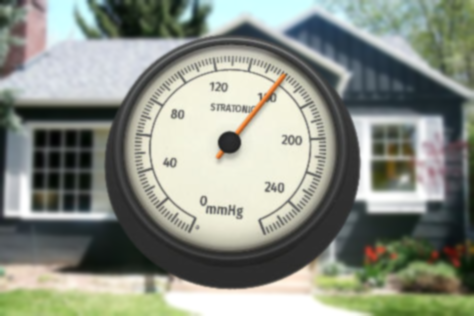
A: 160 mmHg
